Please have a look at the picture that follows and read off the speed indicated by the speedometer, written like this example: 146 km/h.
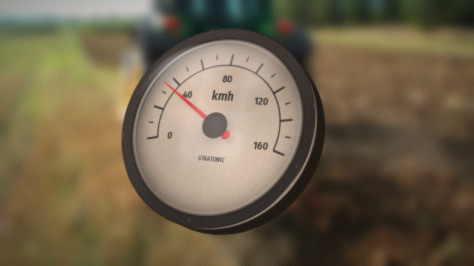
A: 35 km/h
